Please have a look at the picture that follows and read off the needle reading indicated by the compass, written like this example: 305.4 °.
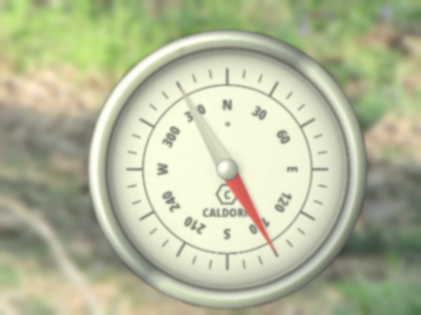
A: 150 °
